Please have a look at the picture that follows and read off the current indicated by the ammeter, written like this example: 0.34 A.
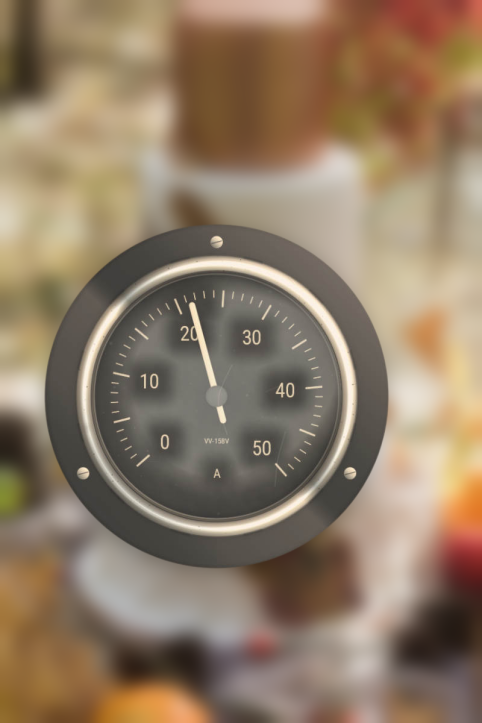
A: 21.5 A
